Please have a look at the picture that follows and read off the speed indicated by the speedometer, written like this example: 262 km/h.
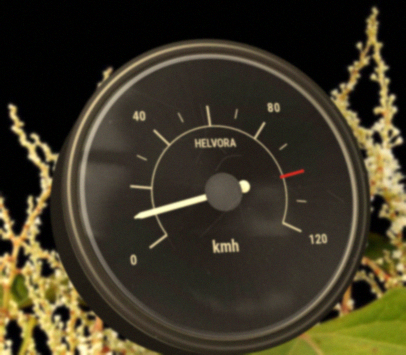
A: 10 km/h
